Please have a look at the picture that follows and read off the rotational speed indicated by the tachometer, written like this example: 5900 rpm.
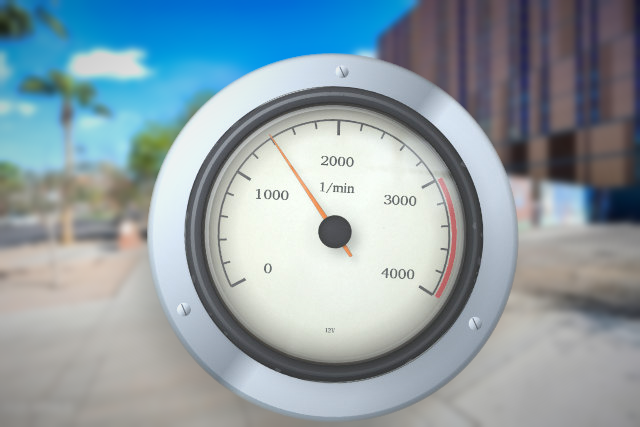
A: 1400 rpm
